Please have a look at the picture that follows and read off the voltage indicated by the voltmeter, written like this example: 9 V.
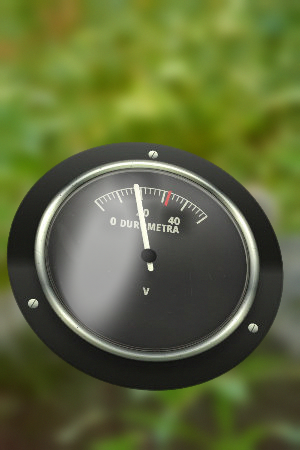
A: 18 V
